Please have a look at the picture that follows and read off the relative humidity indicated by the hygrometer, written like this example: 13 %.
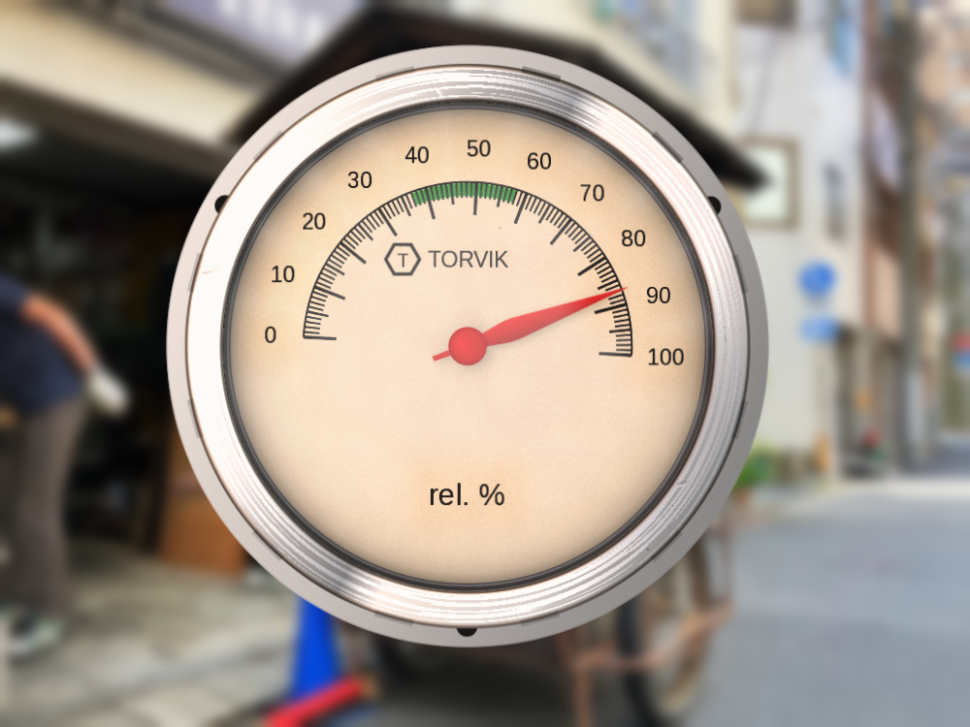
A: 87 %
